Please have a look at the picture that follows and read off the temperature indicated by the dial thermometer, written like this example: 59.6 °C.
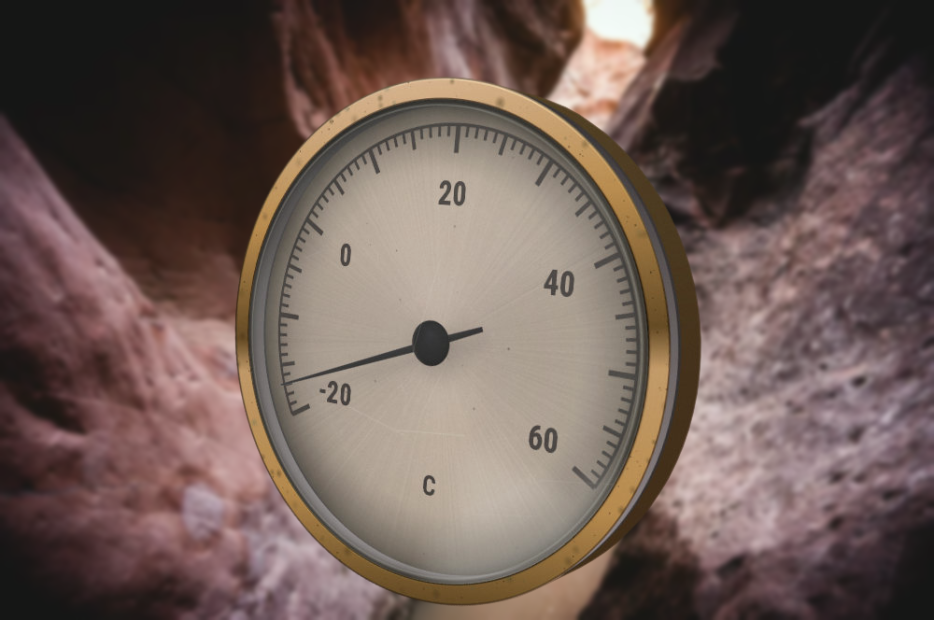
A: -17 °C
